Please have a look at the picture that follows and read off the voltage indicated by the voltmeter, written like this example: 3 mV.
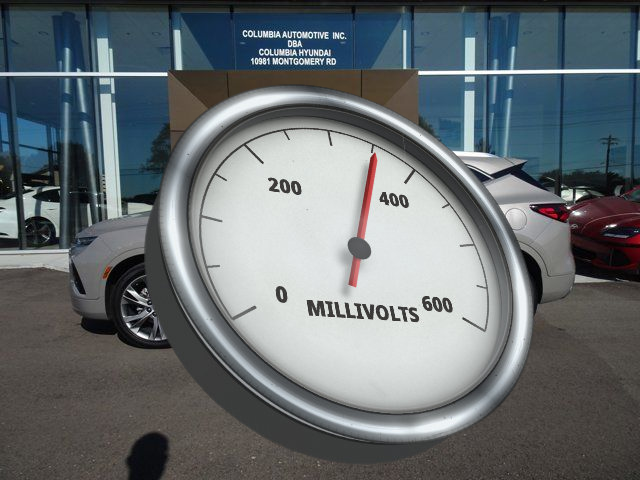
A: 350 mV
